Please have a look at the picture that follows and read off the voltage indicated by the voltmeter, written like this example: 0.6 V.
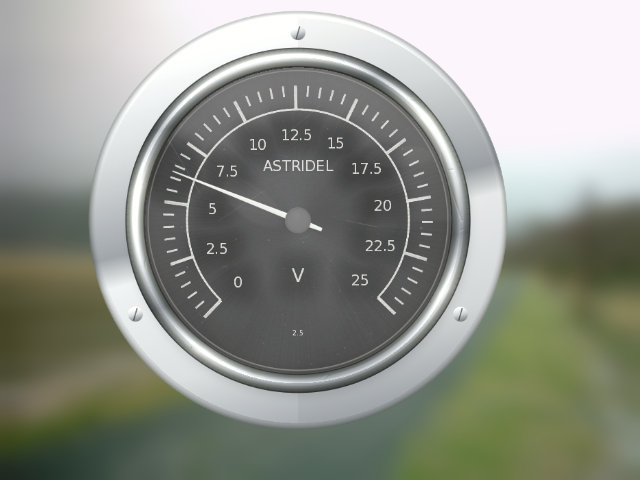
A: 6.25 V
